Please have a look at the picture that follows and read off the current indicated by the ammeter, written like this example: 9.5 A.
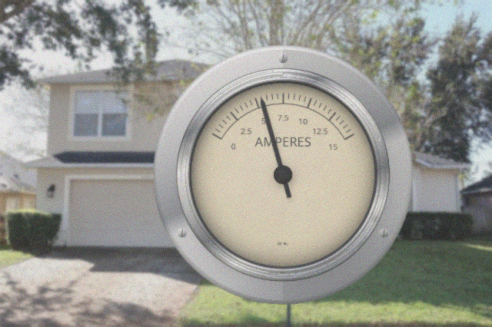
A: 5.5 A
